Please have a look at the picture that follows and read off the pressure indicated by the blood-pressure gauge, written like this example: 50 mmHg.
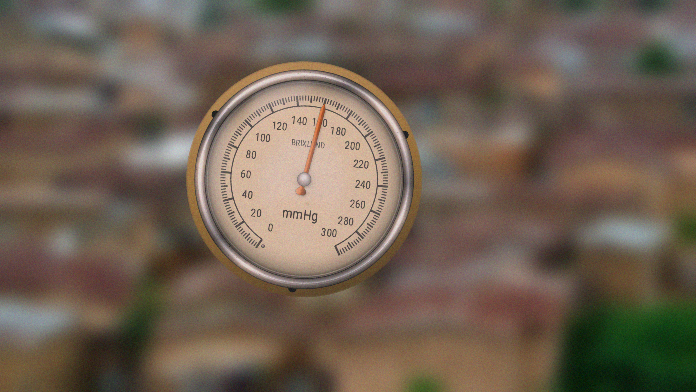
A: 160 mmHg
